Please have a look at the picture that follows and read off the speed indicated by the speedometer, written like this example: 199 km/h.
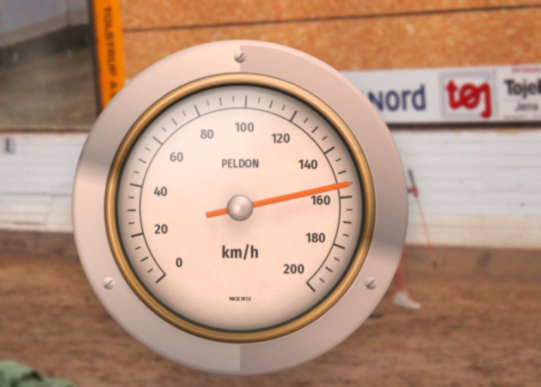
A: 155 km/h
